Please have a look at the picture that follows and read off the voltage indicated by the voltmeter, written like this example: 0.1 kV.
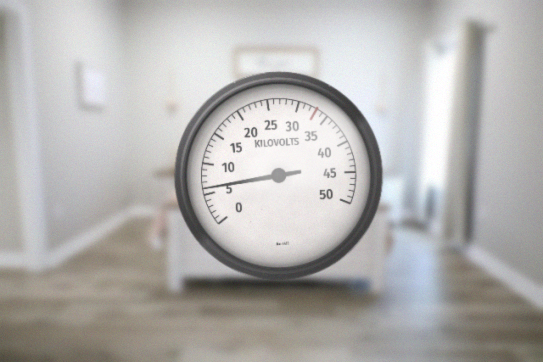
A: 6 kV
